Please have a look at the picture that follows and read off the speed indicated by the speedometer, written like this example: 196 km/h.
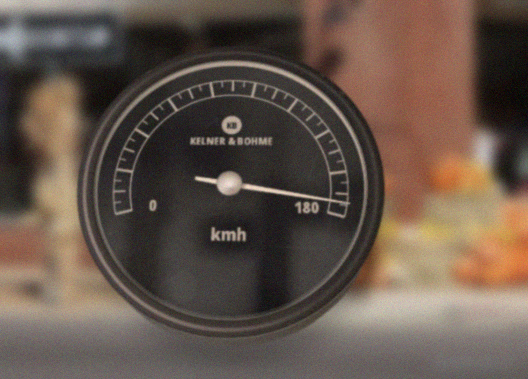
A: 175 km/h
